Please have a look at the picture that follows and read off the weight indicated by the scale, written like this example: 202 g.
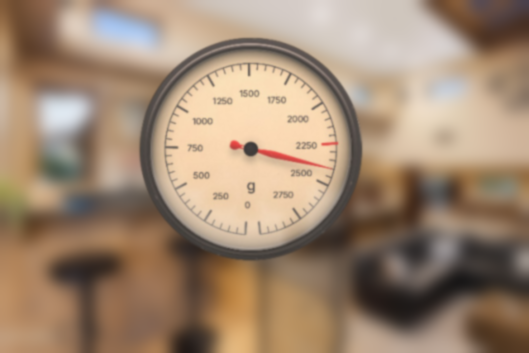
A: 2400 g
